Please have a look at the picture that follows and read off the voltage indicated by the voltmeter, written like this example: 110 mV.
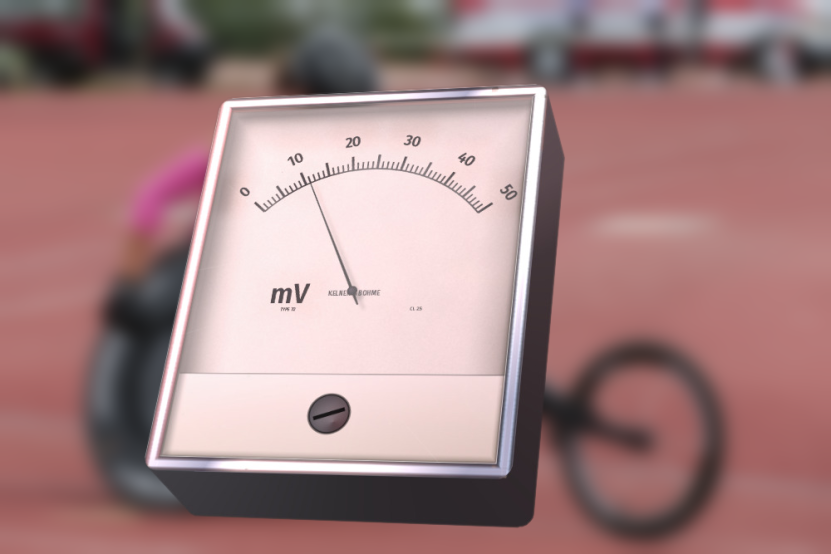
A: 11 mV
